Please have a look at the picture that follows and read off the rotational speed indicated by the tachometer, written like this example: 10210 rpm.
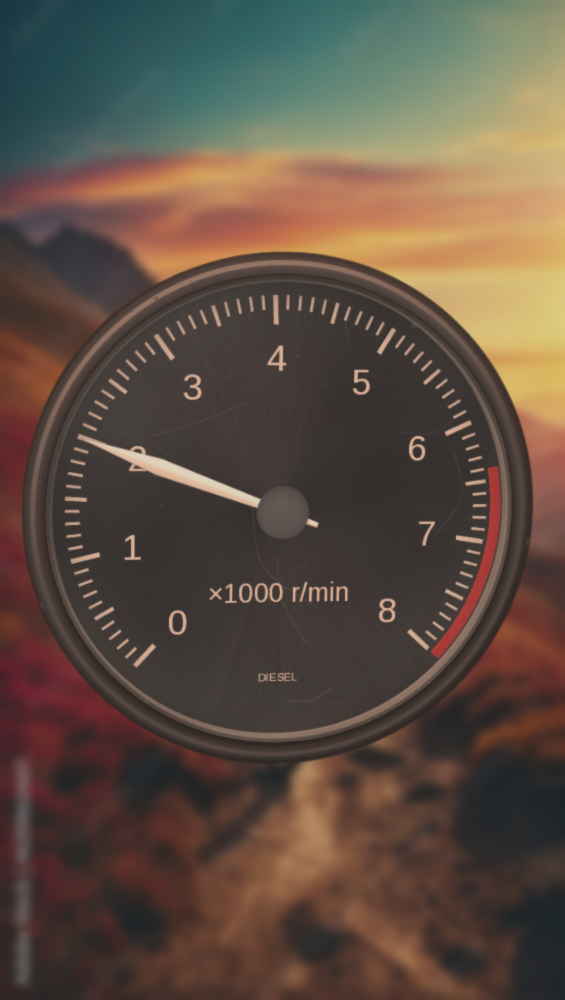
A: 2000 rpm
